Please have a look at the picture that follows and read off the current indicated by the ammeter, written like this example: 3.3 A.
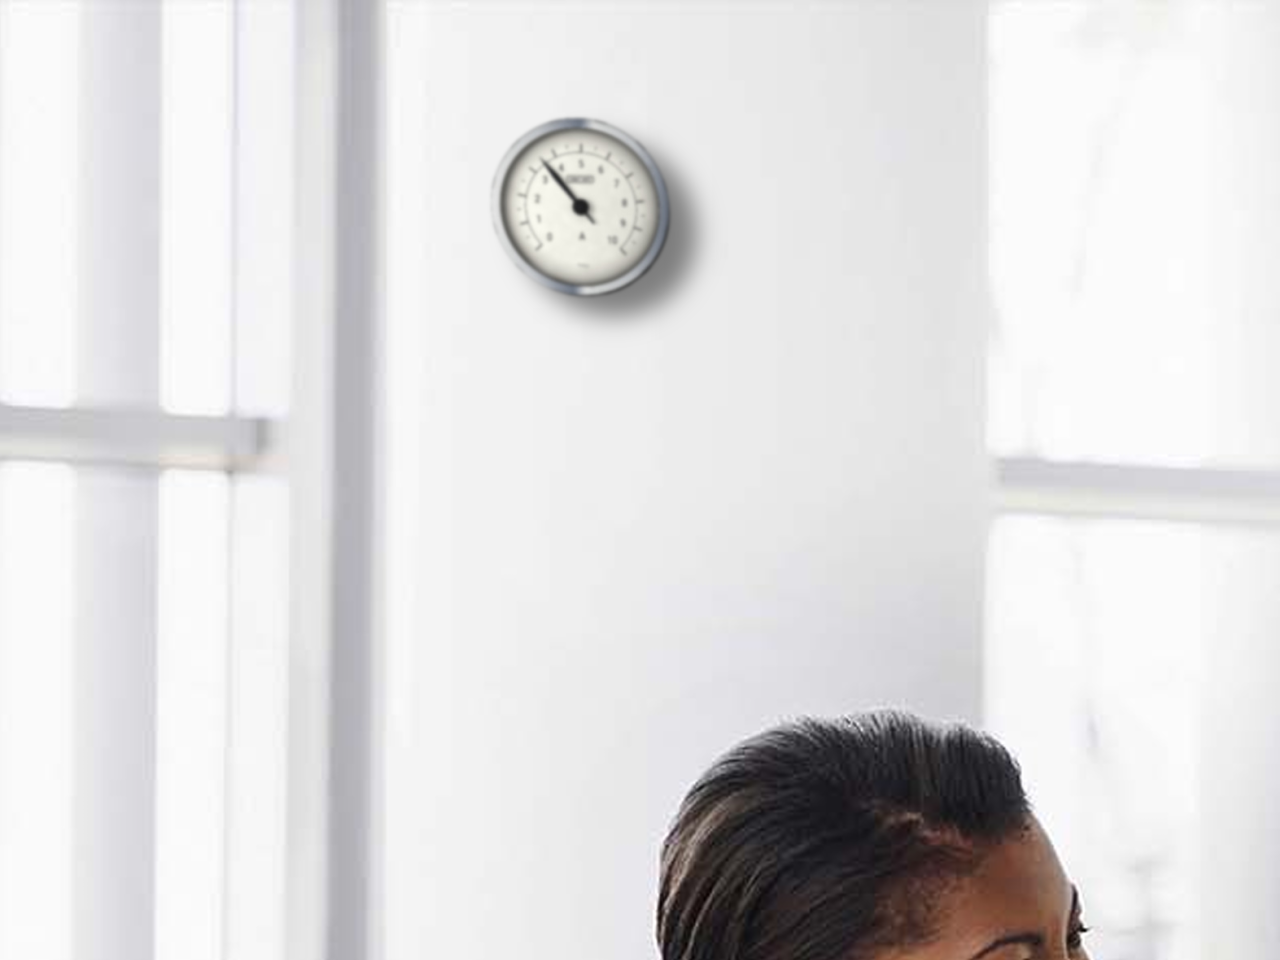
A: 3.5 A
